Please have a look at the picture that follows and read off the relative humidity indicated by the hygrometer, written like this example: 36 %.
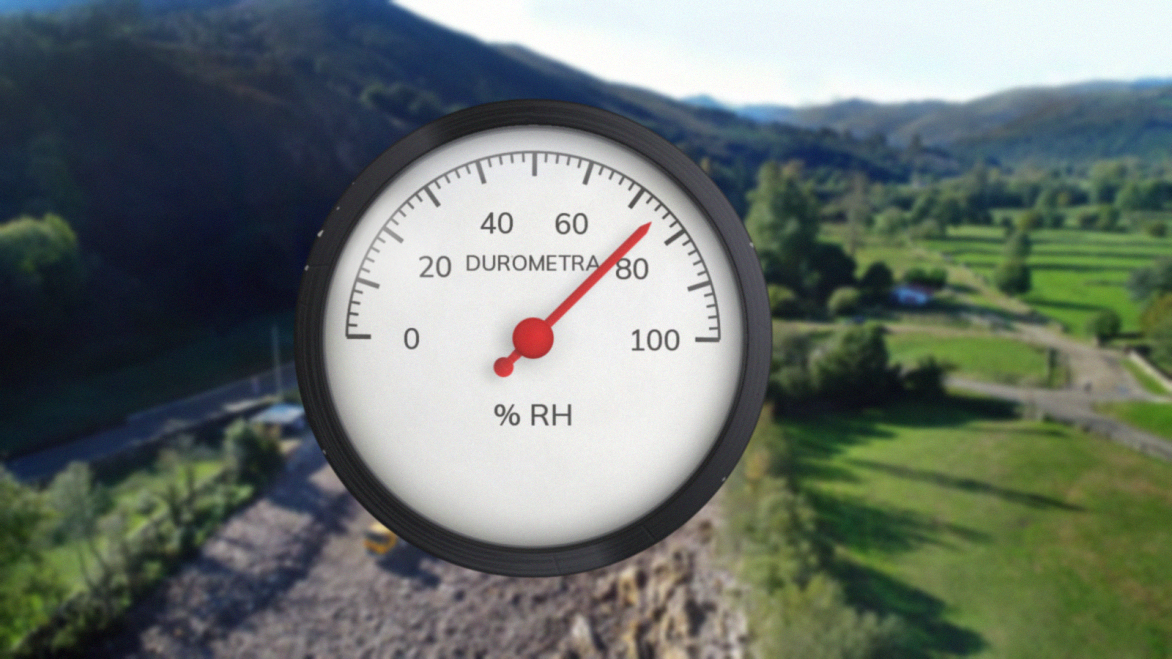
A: 75 %
